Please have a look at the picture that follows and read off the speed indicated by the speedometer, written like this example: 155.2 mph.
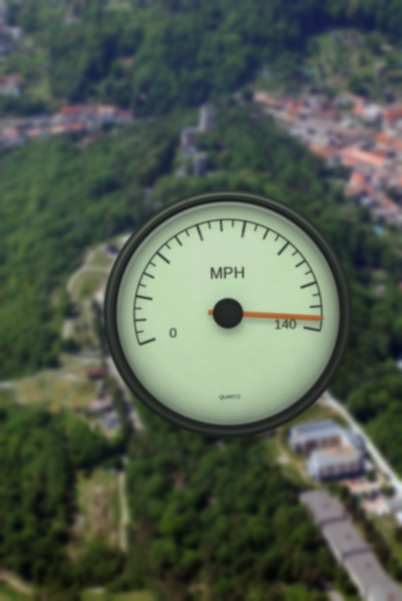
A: 135 mph
